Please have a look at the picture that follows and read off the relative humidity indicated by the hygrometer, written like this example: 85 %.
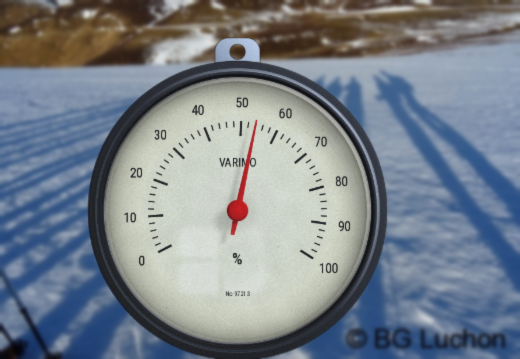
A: 54 %
